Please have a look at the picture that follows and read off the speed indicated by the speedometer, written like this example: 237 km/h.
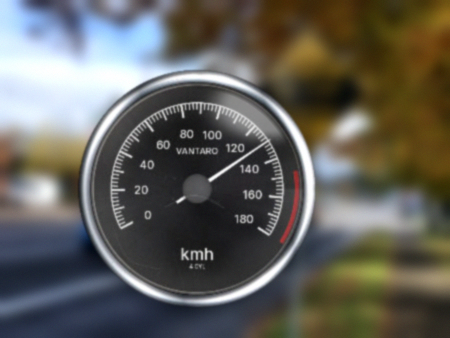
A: 130 km/h
